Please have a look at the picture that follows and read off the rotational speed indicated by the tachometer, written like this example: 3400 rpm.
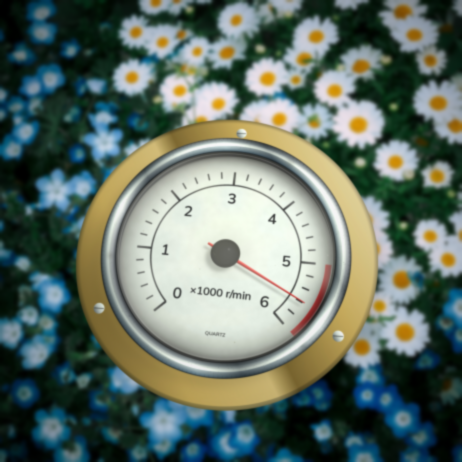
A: 5600 rpm
